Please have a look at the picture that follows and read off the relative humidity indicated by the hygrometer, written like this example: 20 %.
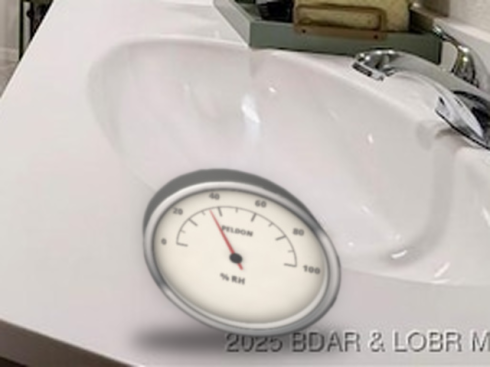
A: 35 %
